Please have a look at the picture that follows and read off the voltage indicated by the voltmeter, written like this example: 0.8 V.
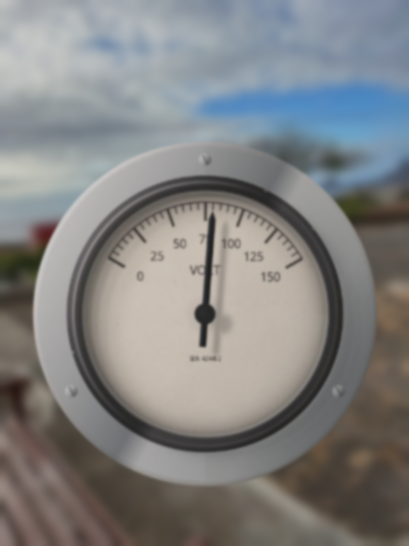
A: 80 V
